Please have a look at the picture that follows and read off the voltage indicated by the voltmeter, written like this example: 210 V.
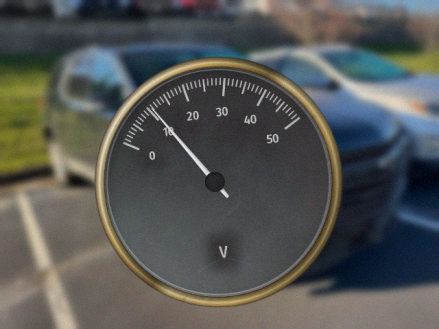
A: 11 V
